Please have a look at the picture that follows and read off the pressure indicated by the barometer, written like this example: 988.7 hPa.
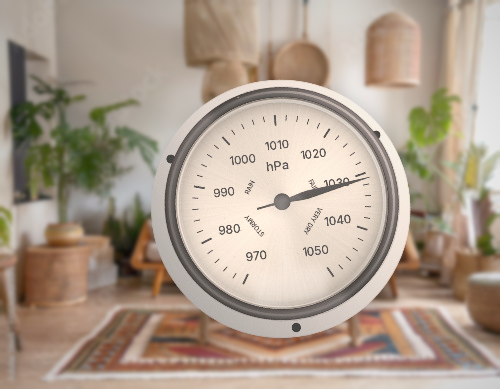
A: 1031 hPa
